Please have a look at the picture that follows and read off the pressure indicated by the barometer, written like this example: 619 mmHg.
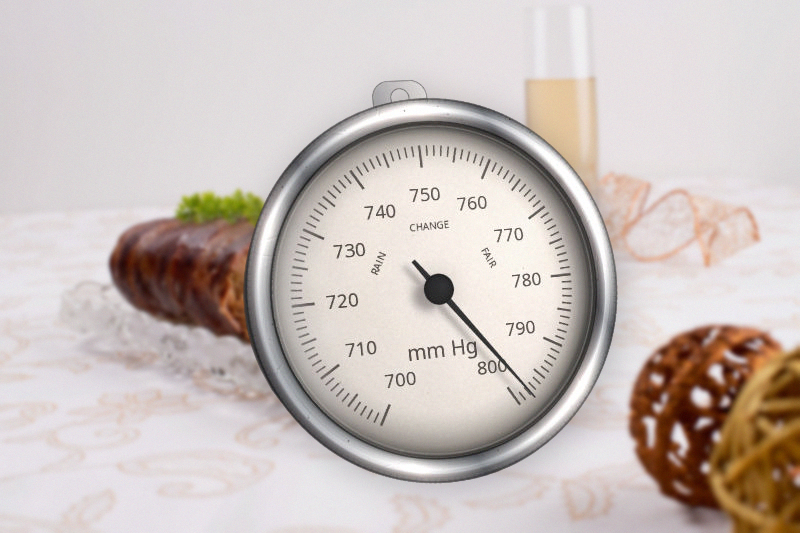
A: 798 mmHg
